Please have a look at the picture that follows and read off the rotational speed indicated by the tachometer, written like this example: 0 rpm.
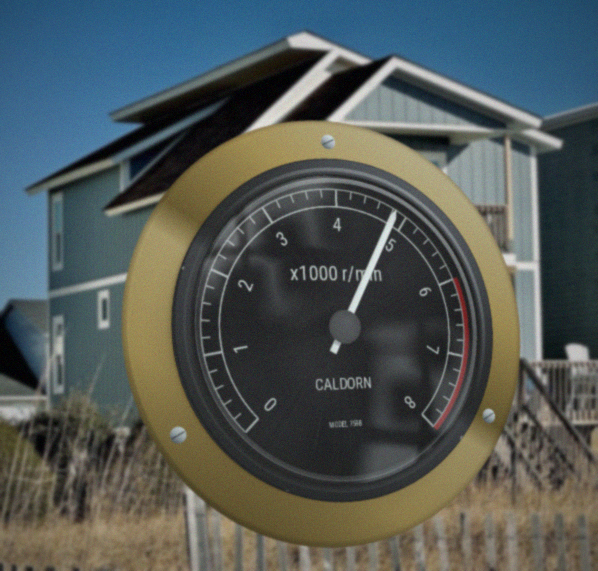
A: 4800 rpm
